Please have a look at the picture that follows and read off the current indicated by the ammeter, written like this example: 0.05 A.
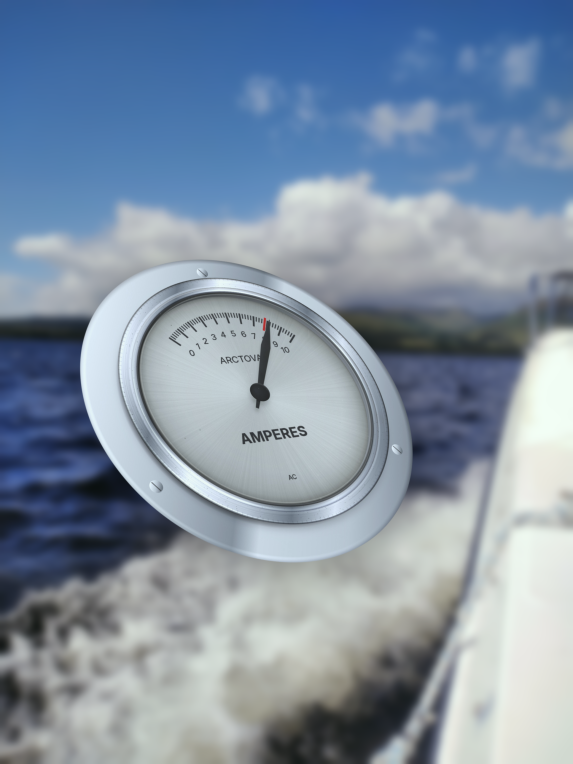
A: 8 A
